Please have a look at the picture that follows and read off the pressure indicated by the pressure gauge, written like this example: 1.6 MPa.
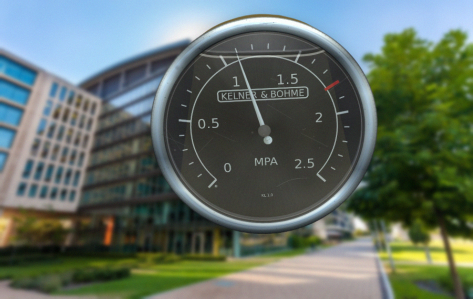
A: 1.1 MPa
